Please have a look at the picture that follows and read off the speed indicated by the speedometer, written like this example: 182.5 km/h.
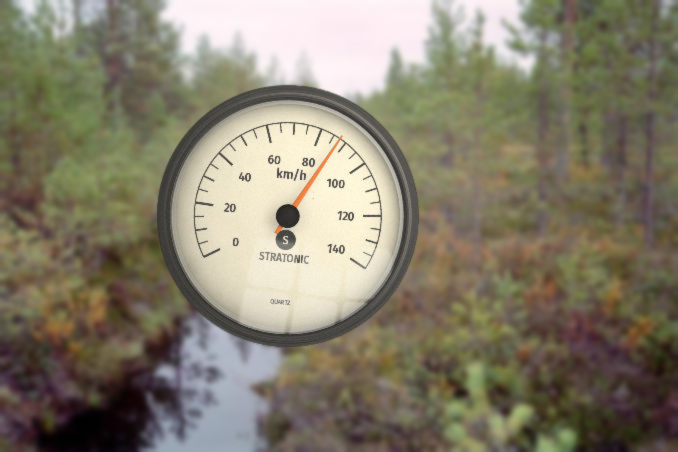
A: 87.5 km/h
